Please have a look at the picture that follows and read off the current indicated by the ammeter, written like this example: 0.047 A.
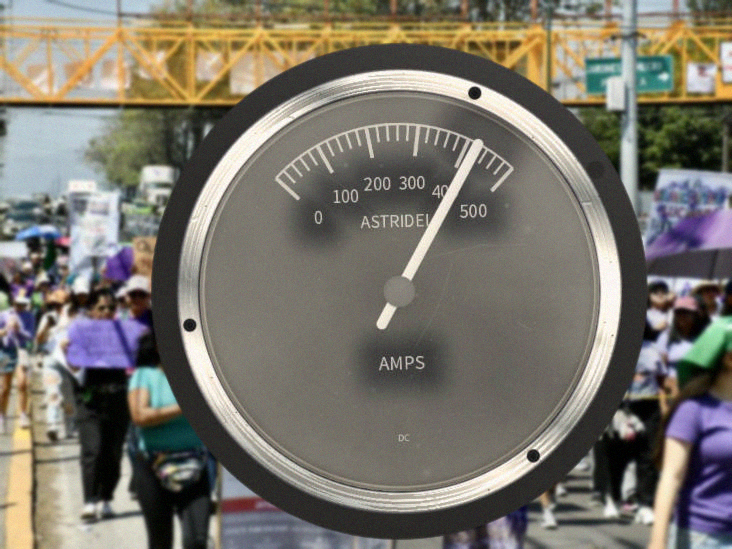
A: 420 A
